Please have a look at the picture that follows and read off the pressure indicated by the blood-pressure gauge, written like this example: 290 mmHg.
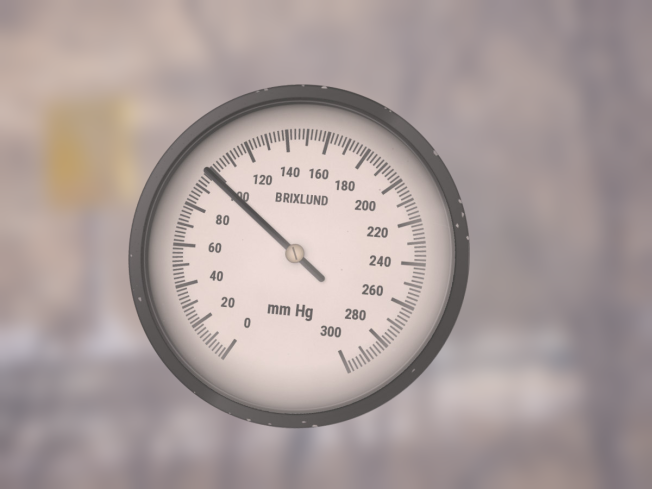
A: 98 mmHg
